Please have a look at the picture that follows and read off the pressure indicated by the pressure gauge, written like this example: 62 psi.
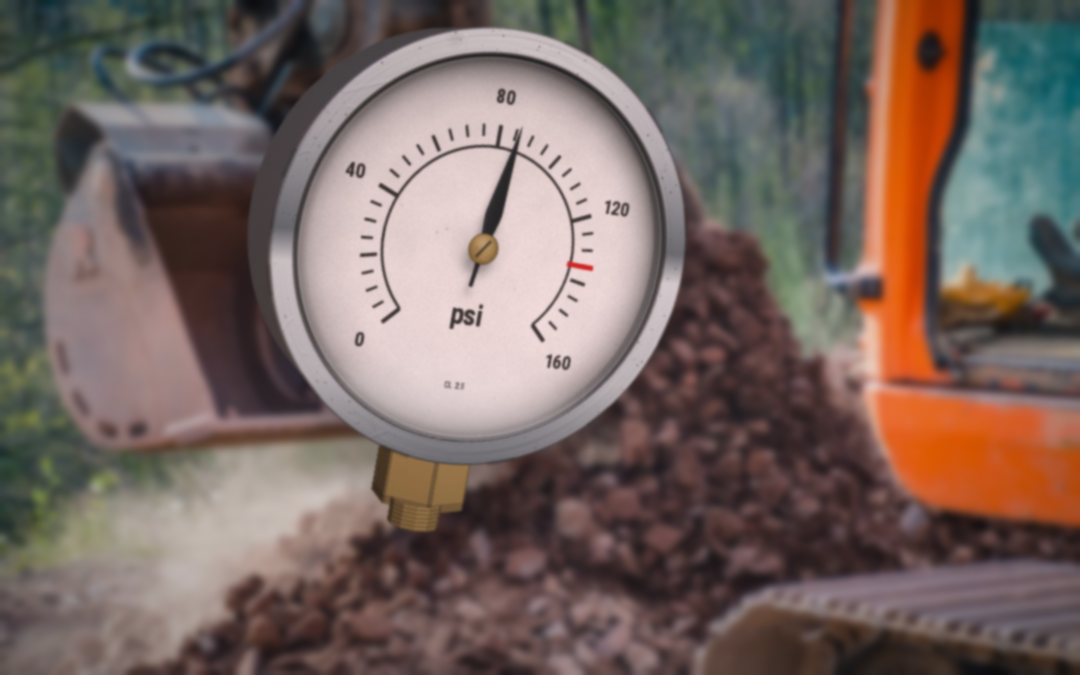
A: 85 psi
